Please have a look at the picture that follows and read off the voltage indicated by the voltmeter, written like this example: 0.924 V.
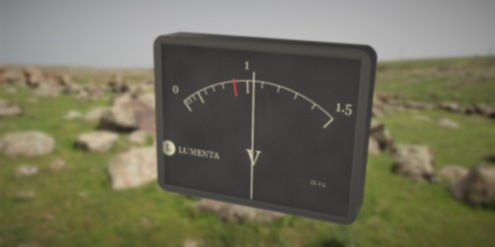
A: 1.05 V
